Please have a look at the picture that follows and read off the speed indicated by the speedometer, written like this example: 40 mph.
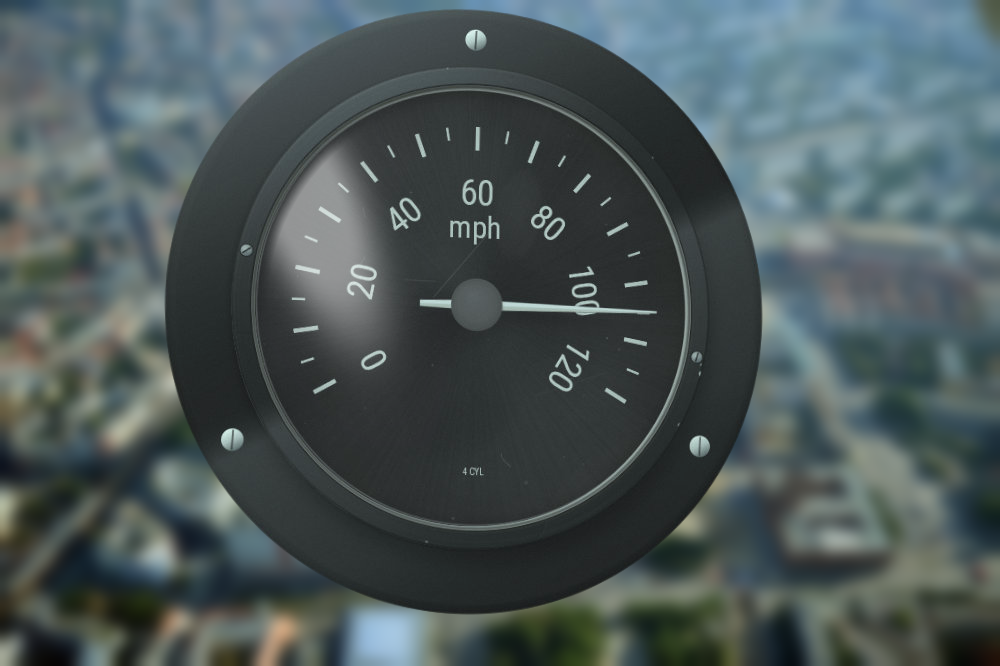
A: 105 mph
